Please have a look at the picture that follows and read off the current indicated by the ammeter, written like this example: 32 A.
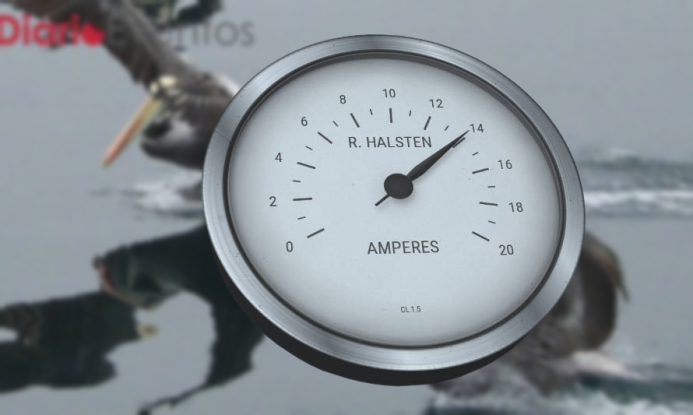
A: 14 A
